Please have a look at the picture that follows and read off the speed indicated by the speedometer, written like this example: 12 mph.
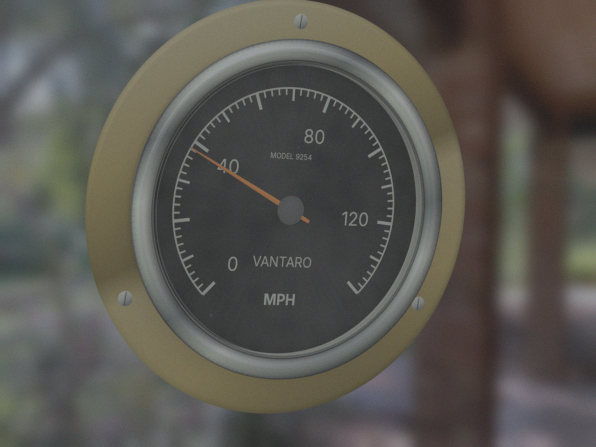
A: 38 mph
